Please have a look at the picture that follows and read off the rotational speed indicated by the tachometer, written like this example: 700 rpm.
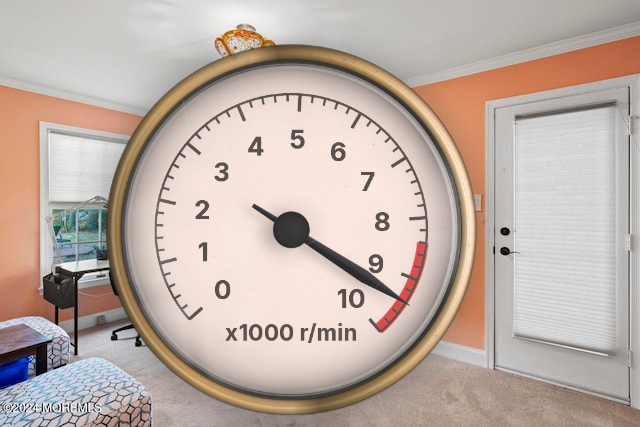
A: 9400 rpm
